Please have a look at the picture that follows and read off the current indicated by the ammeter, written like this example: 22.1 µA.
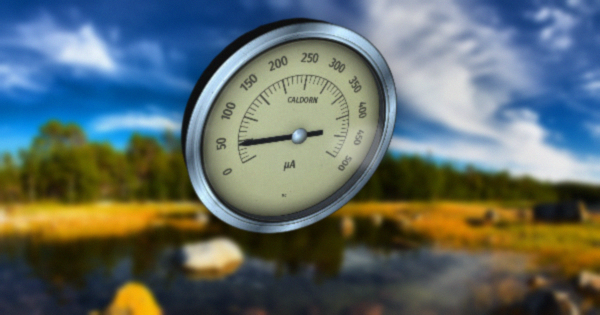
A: 50 µA
